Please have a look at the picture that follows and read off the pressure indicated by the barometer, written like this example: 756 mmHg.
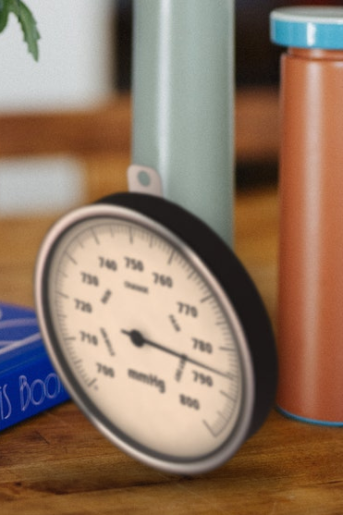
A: 785 mmHg
